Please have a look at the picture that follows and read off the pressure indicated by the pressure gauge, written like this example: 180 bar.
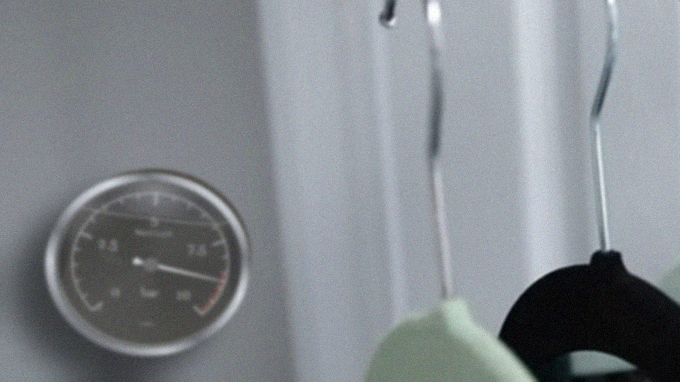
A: 8.75 bar
